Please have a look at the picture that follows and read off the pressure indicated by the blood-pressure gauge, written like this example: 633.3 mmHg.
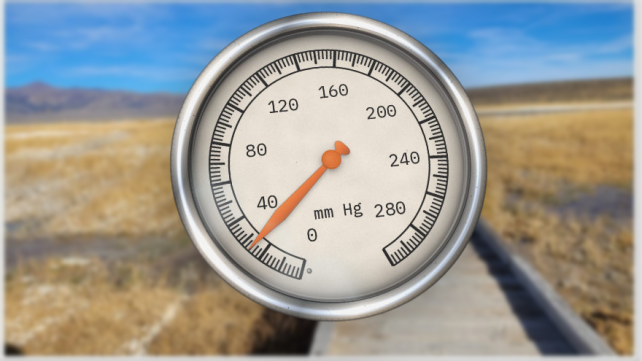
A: 26 mmHg
